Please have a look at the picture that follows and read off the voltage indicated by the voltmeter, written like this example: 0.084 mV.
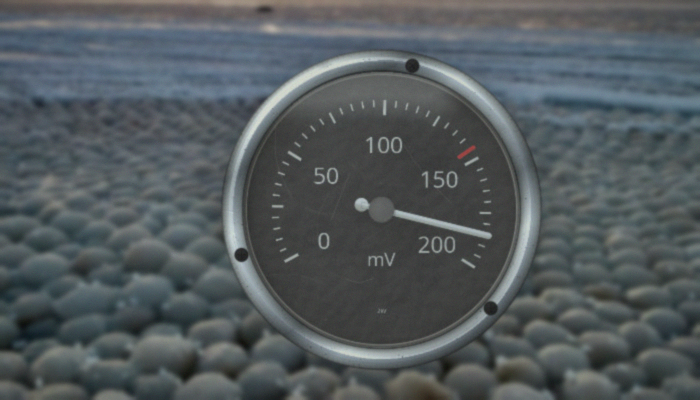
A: 185 mV
